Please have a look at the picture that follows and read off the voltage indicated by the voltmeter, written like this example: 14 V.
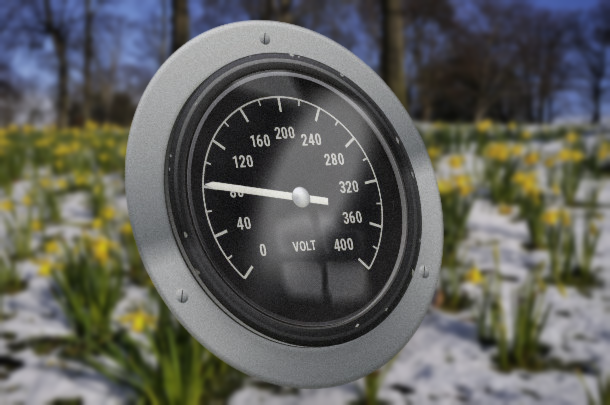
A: 80 V
